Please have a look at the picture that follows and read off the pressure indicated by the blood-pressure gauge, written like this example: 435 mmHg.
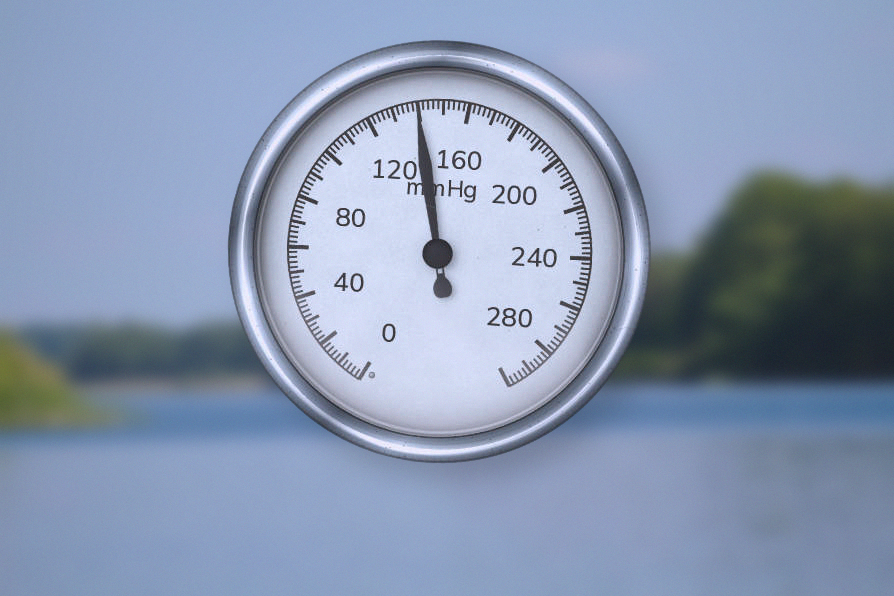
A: 140 mmHg
